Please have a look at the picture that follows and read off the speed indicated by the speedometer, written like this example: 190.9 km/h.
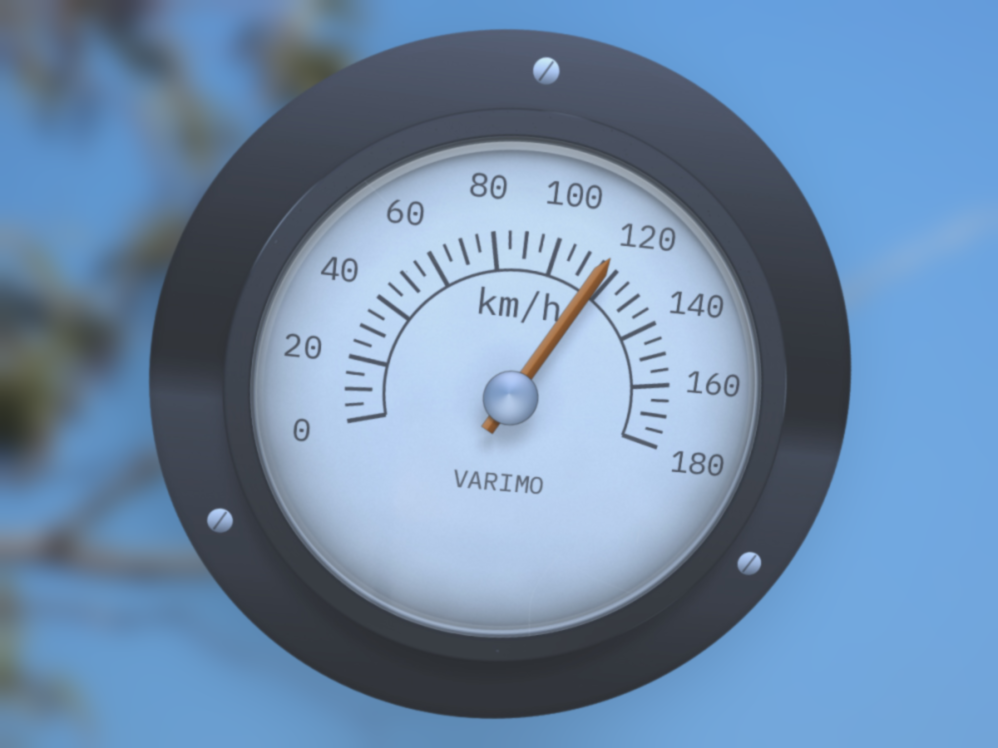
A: 115 km/h
